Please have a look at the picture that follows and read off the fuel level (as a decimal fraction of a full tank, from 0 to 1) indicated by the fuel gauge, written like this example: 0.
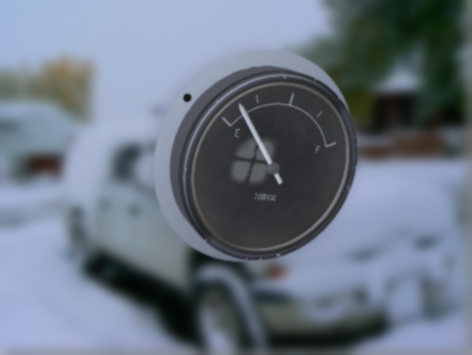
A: 0.125
